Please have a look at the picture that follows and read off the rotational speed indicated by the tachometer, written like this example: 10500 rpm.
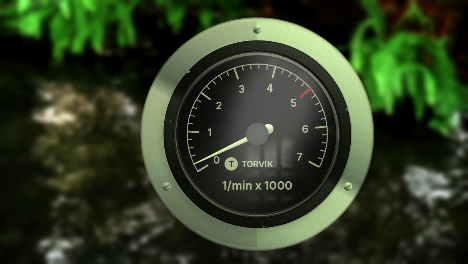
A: 200 rpm
